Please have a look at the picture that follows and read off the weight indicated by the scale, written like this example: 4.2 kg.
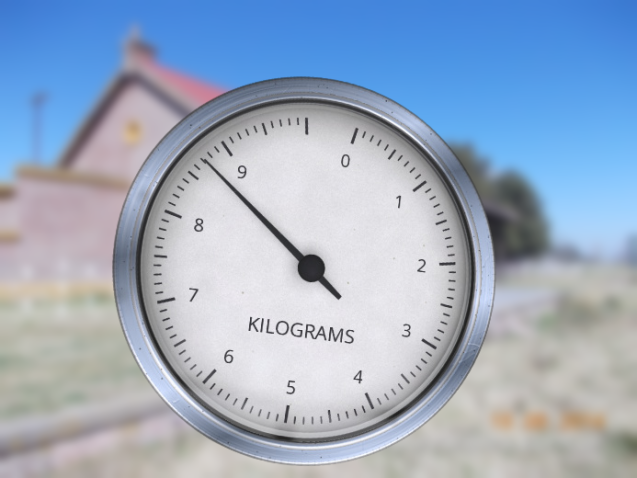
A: 8.7 kg
